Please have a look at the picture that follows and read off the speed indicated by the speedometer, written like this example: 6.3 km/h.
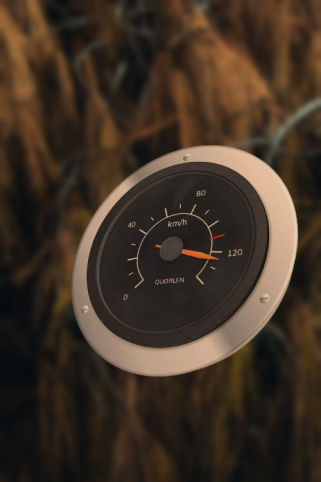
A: 125 km/h
